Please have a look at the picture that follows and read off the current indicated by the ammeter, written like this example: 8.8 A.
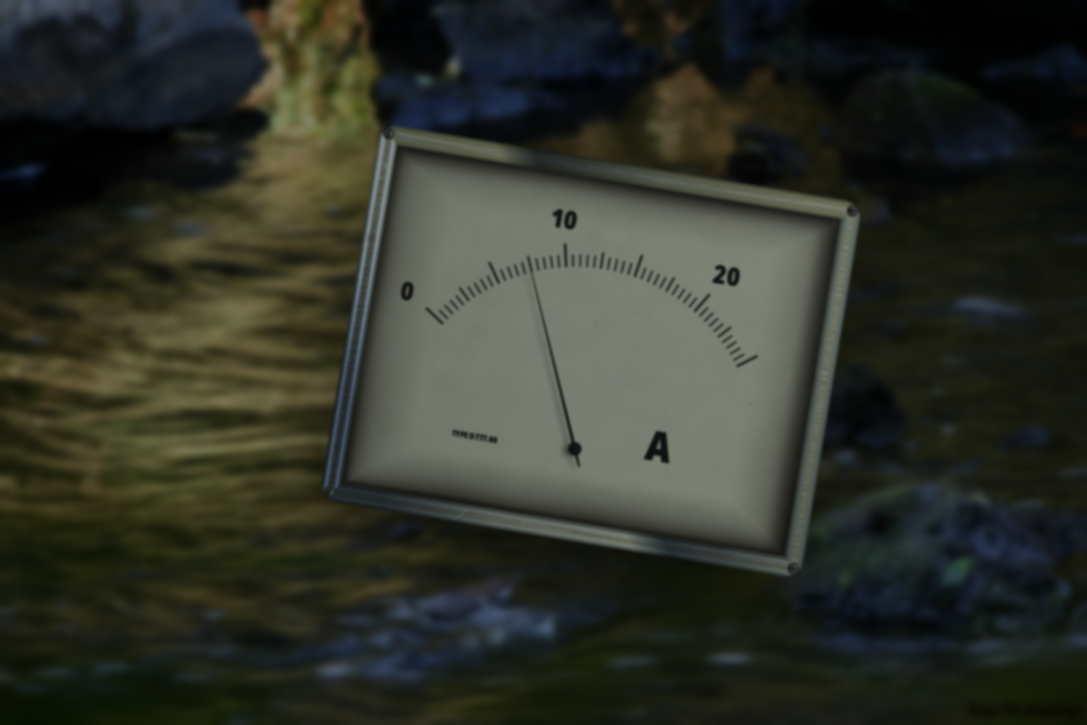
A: 7.5 A
